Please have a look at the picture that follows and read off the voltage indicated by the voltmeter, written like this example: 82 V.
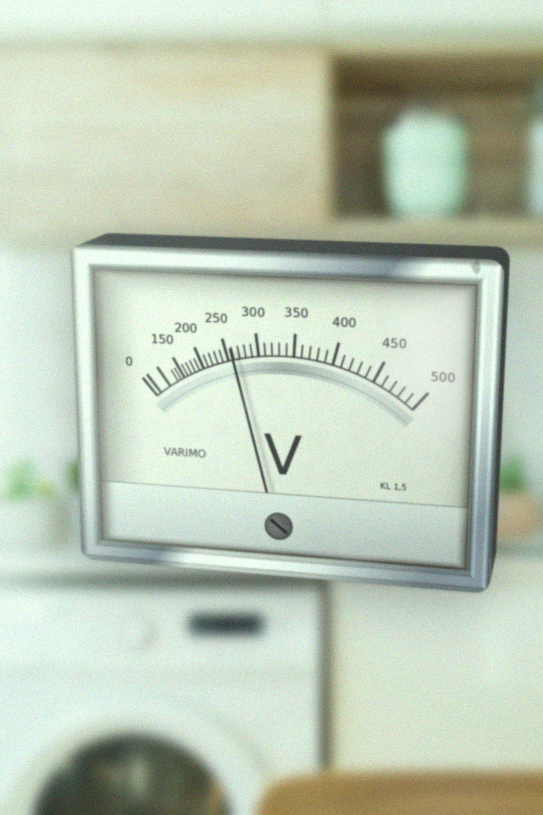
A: 260 V
